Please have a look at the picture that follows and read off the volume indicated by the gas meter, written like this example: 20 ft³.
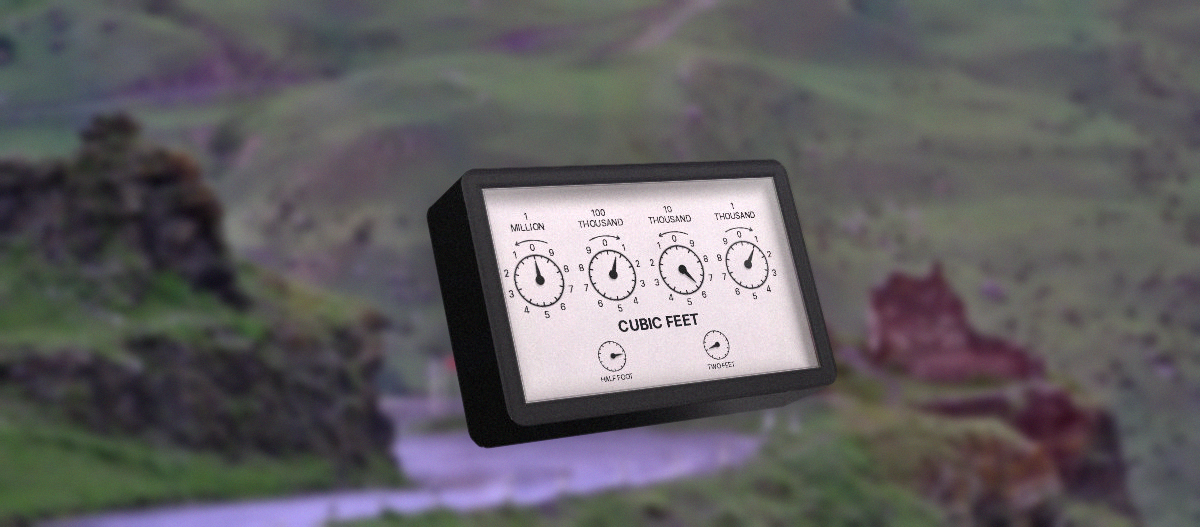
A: 6100 ft³
